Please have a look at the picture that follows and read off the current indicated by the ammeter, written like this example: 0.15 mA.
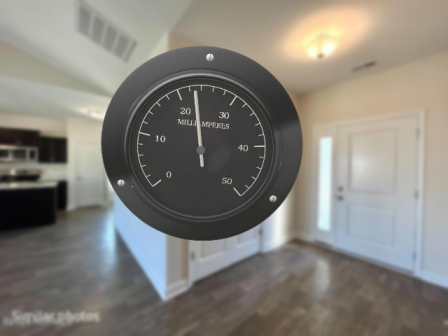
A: 23 mA
